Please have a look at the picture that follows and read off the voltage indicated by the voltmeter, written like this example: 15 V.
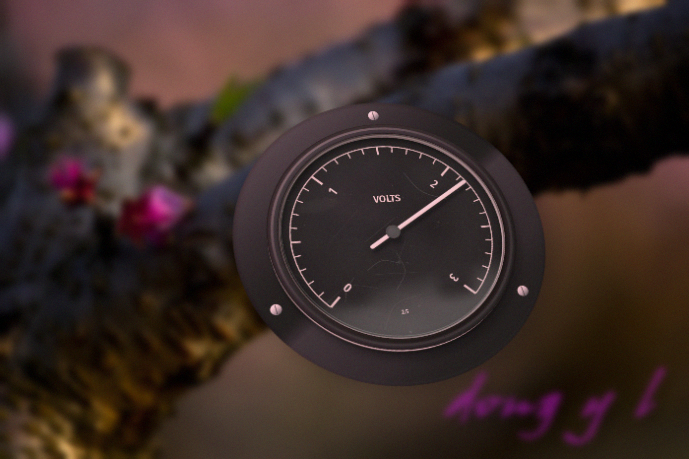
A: 2.15 V
